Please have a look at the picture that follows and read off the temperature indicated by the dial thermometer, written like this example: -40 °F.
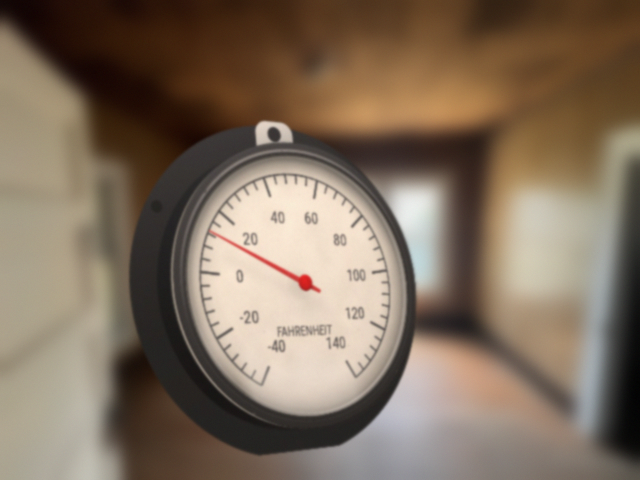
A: 12 °F
